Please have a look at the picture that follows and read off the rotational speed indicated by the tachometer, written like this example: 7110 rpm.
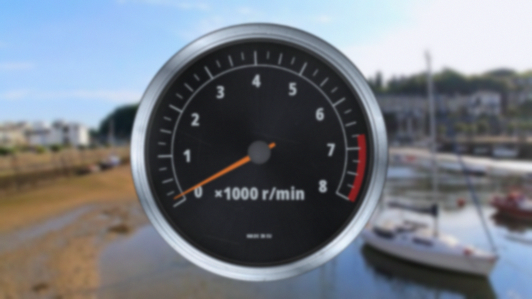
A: 125 rpm
